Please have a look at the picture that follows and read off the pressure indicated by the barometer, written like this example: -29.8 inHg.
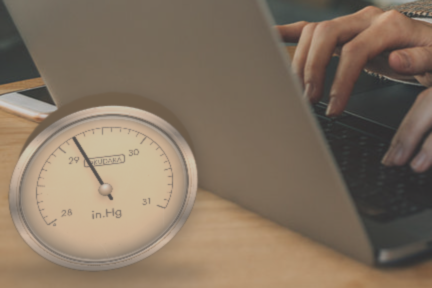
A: 29.2 inHg
